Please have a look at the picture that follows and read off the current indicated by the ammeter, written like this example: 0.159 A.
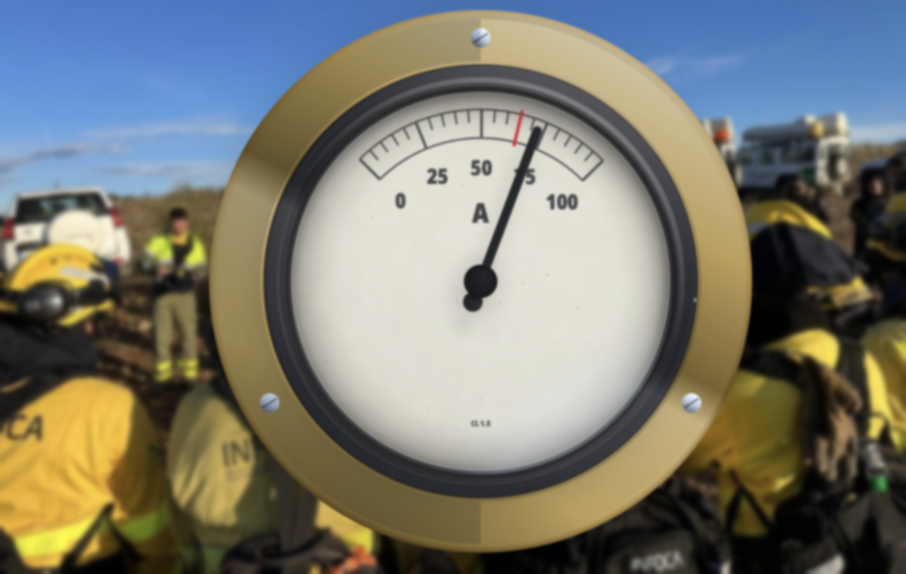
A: 72.5 A
